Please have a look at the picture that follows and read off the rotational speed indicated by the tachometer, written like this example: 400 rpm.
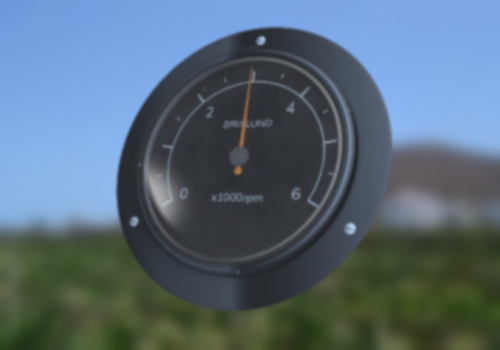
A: 3000 rpm
